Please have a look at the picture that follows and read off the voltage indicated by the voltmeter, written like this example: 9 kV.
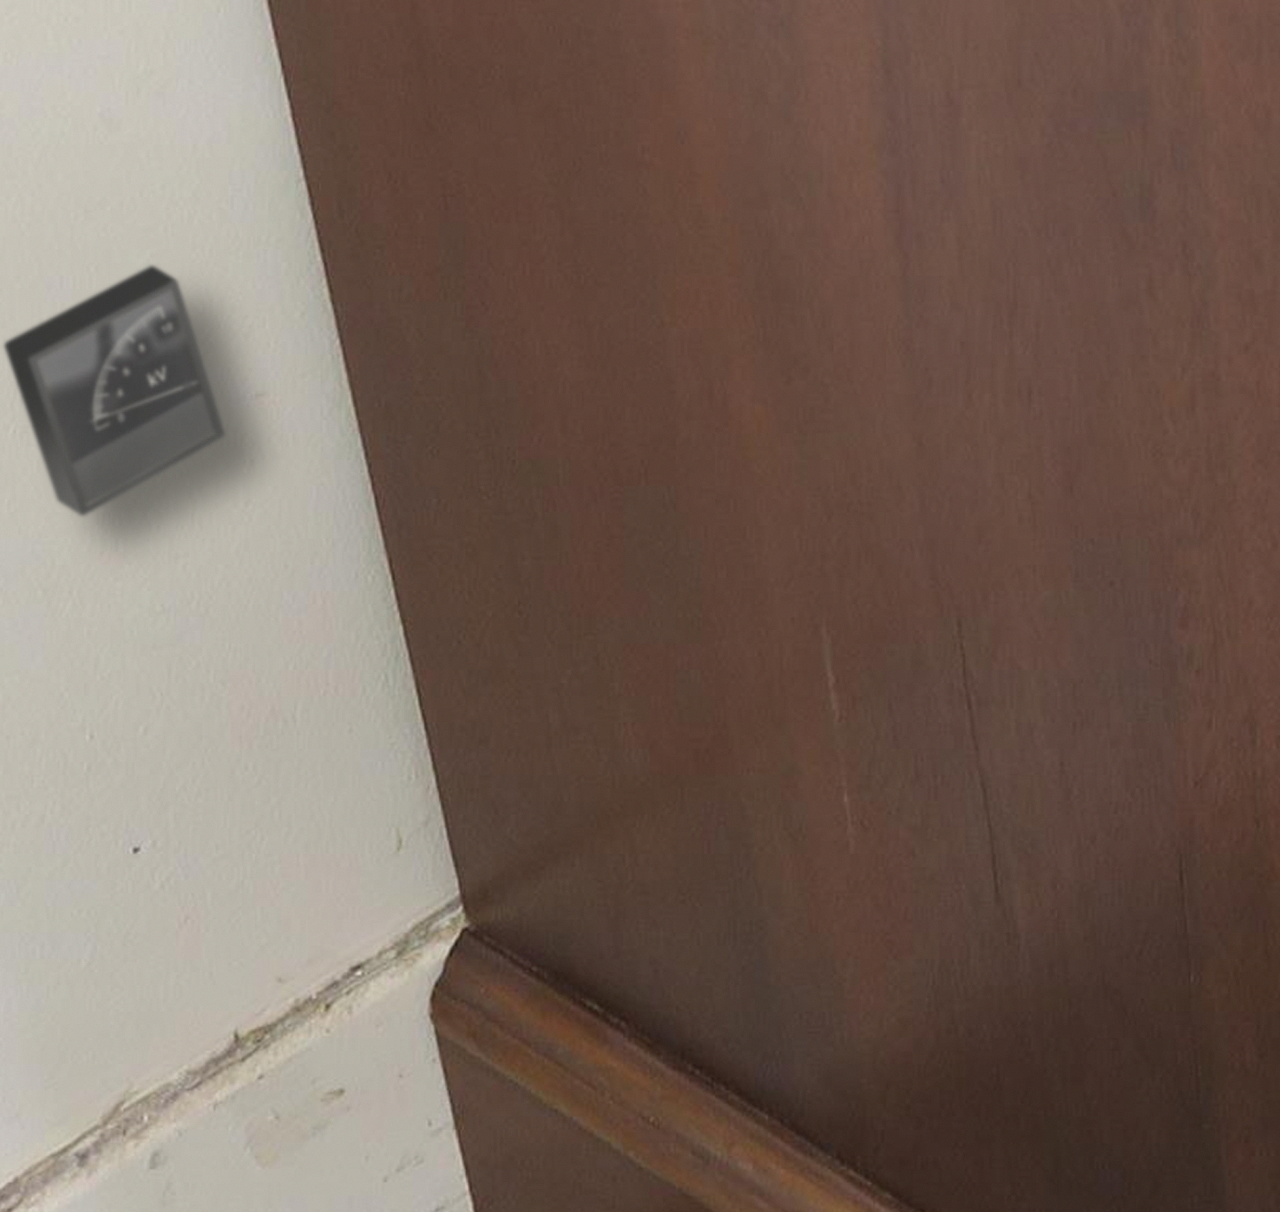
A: 2 kV
